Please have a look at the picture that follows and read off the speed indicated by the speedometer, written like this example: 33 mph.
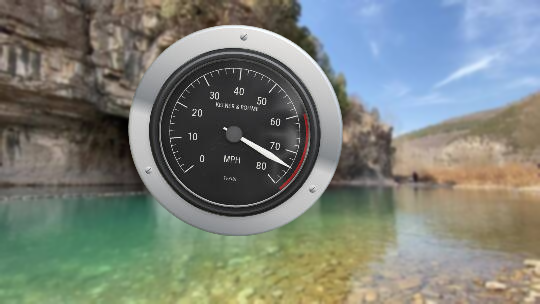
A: 74 mph
